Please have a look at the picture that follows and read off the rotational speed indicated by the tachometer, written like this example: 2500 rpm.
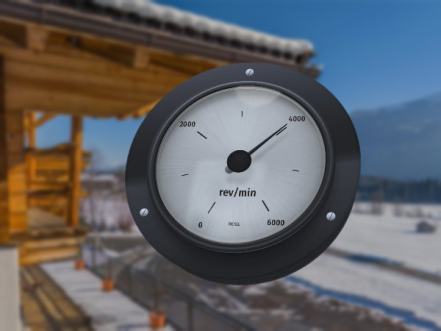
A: 4000 rpm
